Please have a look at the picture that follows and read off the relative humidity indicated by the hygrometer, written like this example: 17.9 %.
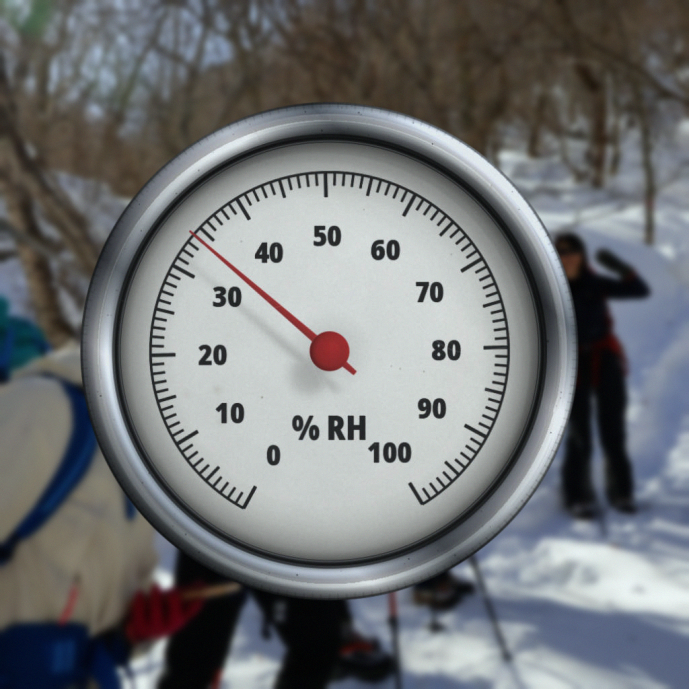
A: 34 %
